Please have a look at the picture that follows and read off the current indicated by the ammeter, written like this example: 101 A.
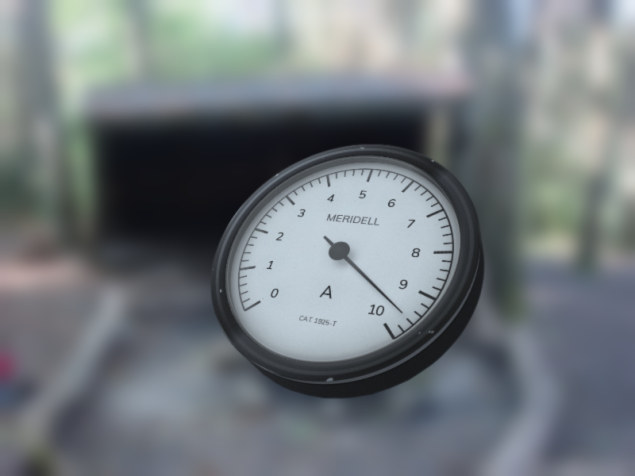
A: 9.6 A
